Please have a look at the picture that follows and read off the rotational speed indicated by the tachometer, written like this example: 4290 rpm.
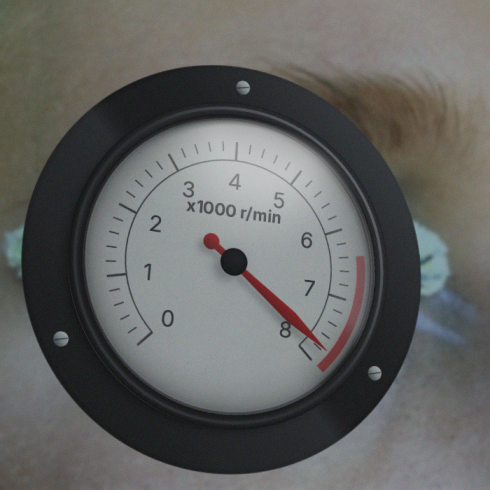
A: 7800 rpm
